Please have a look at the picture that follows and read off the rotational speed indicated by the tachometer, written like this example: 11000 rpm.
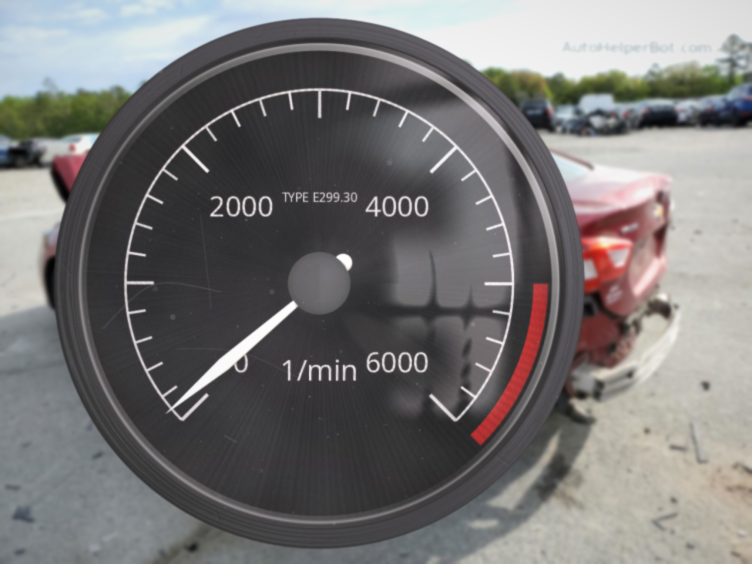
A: 100 rpm
